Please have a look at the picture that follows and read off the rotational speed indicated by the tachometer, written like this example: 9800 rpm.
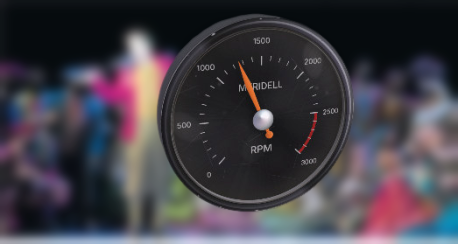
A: 1250 rpm
